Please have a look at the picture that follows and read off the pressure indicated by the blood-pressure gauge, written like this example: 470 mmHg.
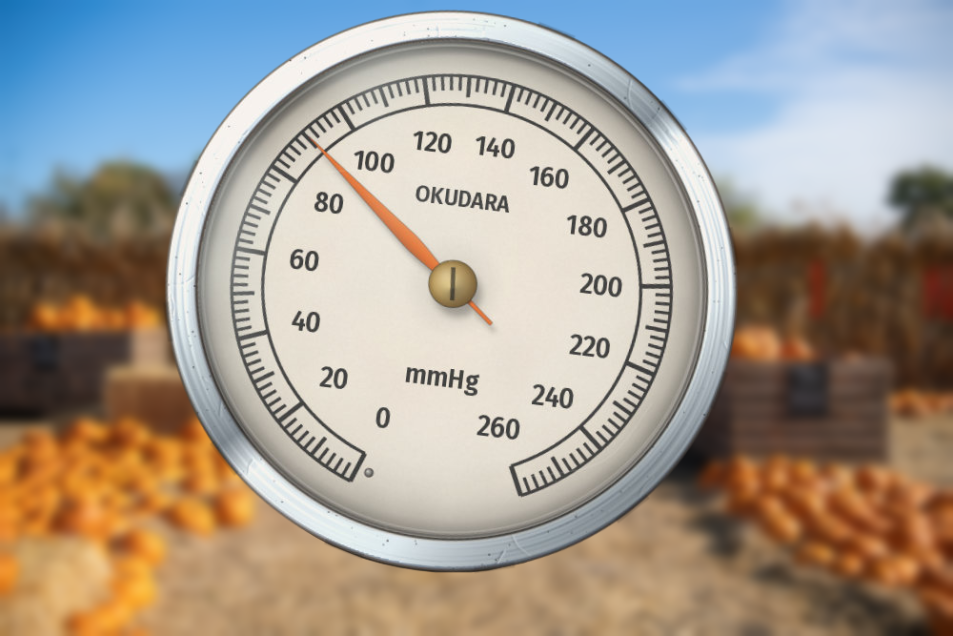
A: 90 mmHg
